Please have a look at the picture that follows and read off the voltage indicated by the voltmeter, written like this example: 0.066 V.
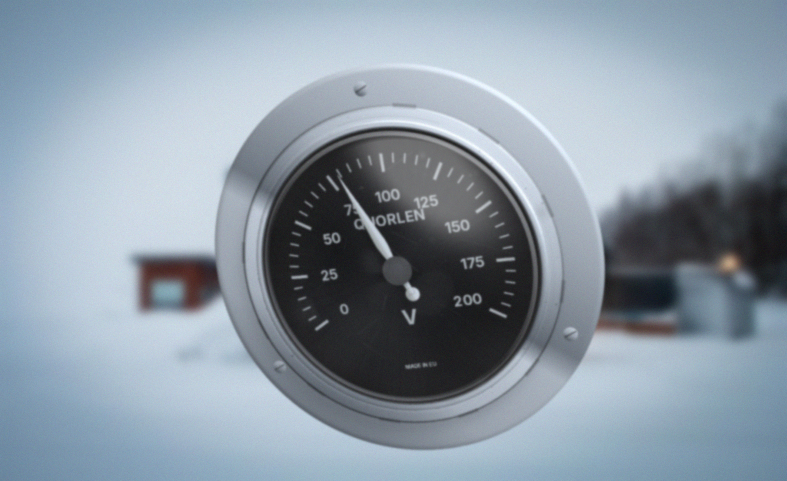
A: 80 V
